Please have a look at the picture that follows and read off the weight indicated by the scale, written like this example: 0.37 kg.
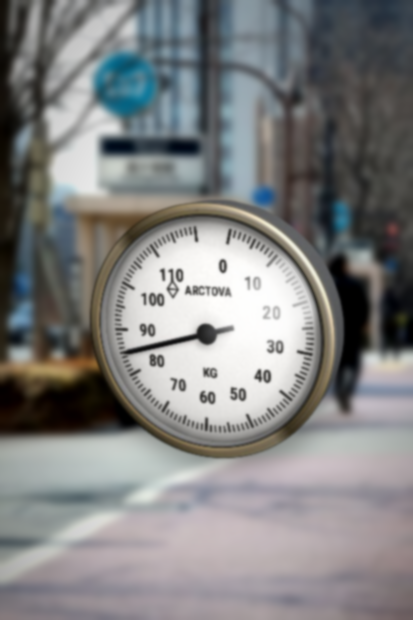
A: 85 kg
